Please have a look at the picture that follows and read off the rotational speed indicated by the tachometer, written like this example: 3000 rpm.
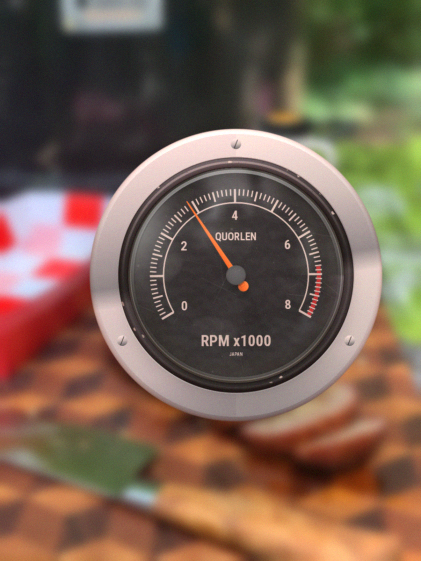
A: 2900 rpm
